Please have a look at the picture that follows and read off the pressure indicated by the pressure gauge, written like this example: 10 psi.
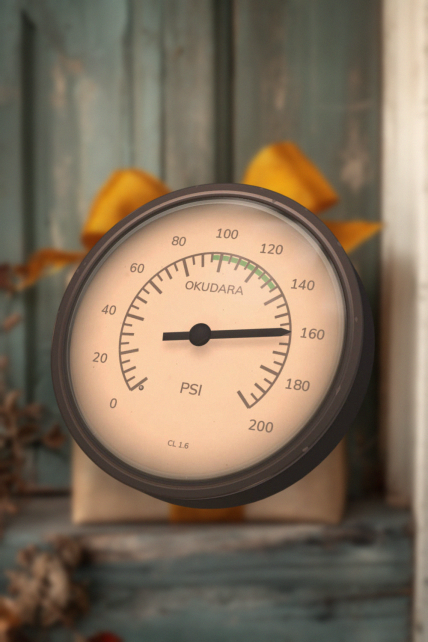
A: 160 psi
